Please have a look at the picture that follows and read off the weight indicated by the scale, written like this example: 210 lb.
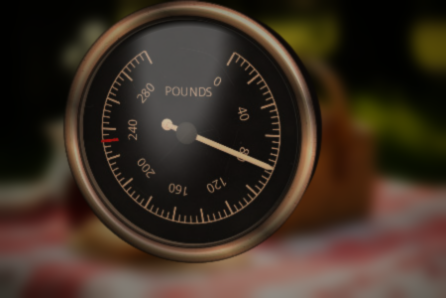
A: 80 lb
